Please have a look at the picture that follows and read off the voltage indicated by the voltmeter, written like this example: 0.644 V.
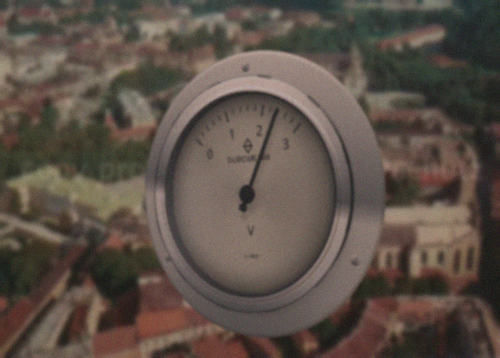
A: 2.4 V
